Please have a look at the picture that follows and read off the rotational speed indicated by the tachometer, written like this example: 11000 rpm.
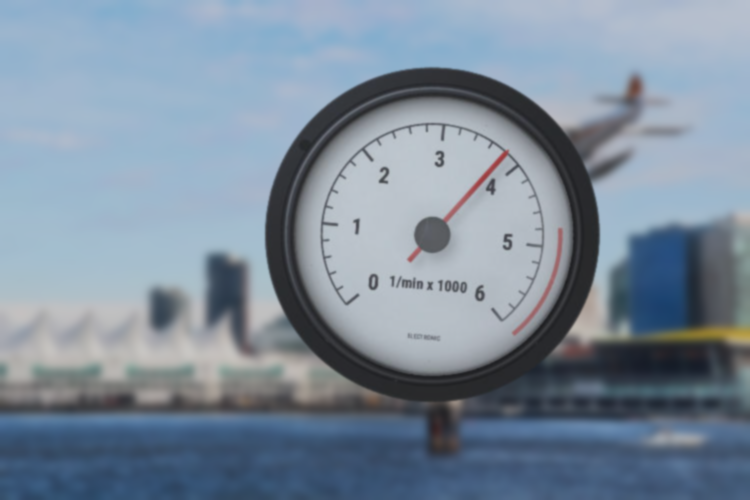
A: 3800 rpm
